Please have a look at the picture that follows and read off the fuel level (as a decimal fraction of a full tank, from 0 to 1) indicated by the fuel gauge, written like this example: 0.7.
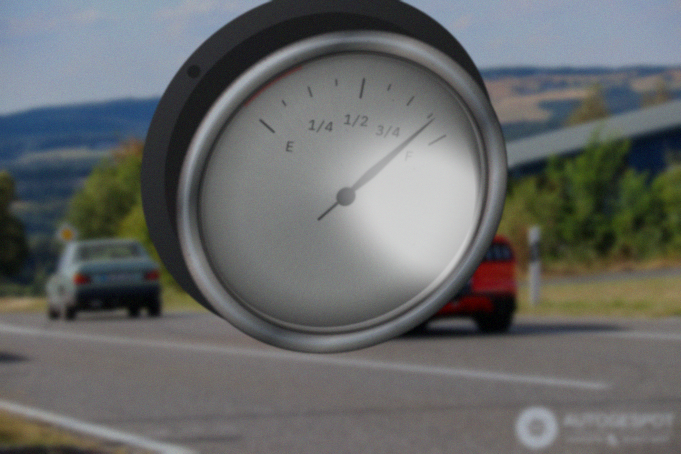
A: 0.875
